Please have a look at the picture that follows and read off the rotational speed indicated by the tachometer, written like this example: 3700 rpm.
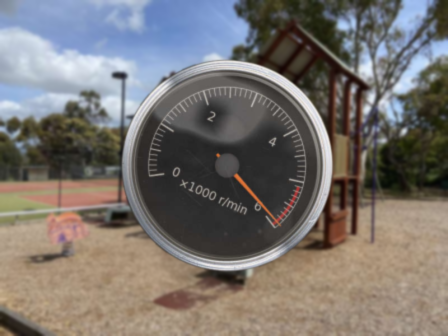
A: 5900 rpm
